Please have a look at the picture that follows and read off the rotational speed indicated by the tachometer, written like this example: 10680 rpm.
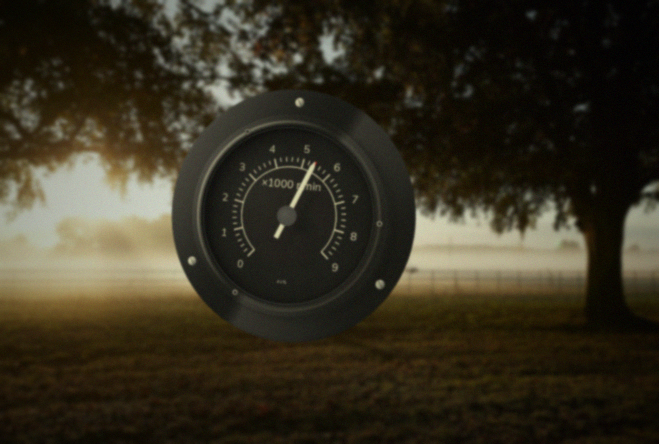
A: 5400 rpm
